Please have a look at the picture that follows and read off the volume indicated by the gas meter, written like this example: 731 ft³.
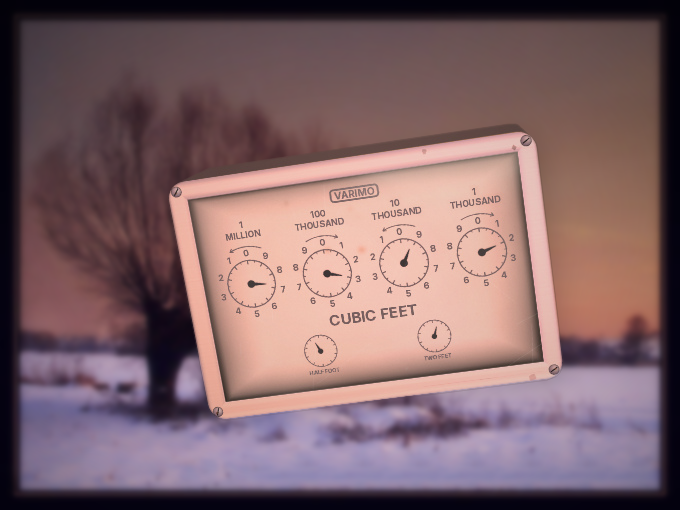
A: 729200 ft³
